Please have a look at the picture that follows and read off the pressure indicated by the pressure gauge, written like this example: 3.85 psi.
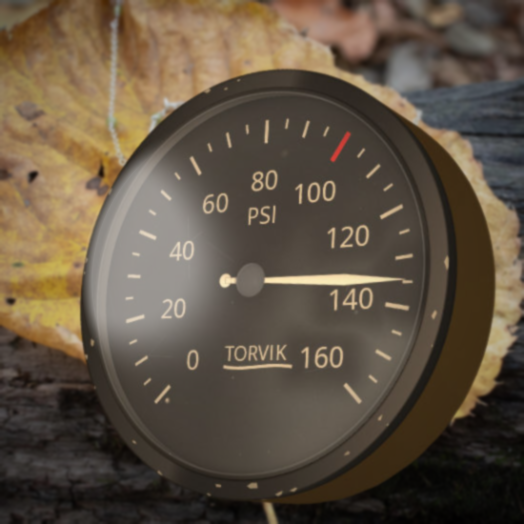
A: 135 psi
